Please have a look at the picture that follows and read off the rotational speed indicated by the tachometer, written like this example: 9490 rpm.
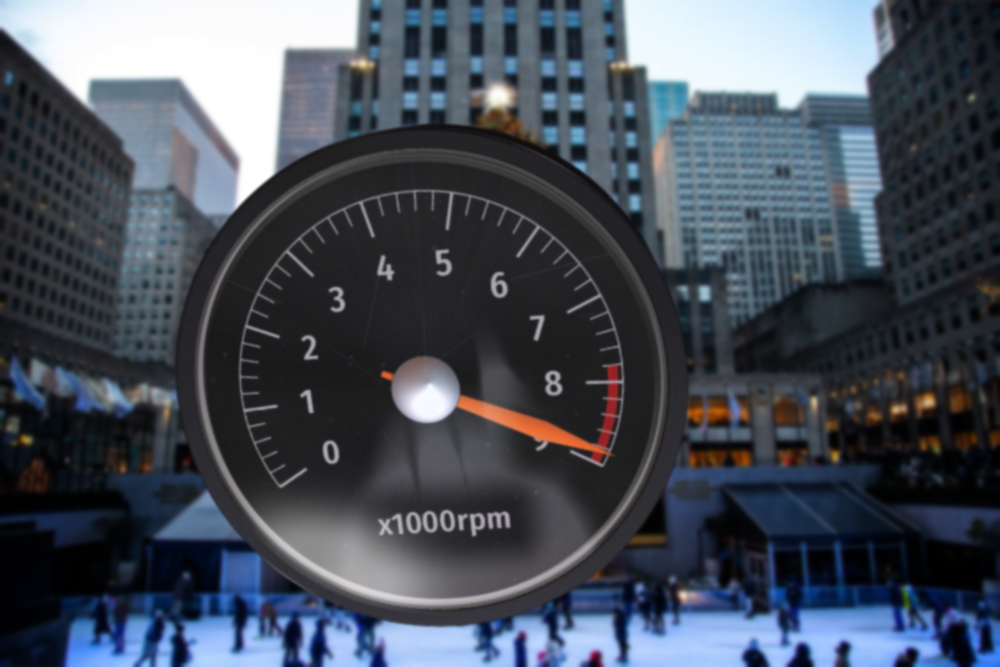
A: 8800 rpm
